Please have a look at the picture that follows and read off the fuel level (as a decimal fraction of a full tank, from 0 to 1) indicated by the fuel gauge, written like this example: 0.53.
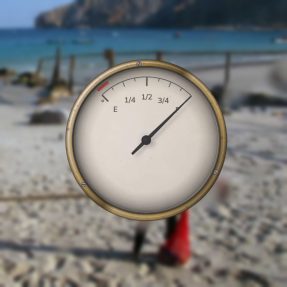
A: 1
